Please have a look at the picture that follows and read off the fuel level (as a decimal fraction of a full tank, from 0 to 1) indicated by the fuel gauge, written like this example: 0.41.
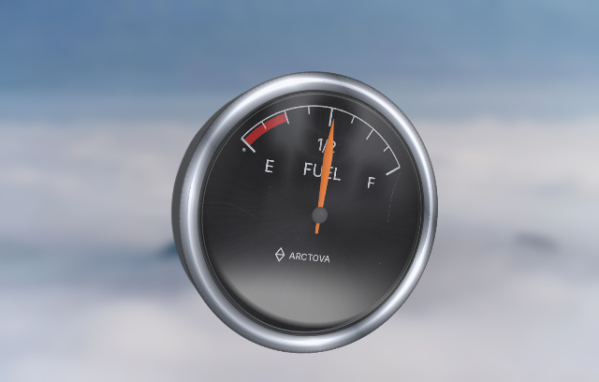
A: 0.5
